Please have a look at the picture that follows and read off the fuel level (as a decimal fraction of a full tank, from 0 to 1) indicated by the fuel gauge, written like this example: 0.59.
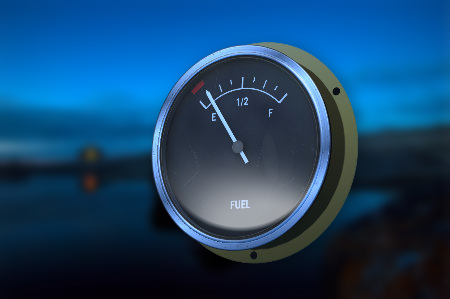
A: 0.125
